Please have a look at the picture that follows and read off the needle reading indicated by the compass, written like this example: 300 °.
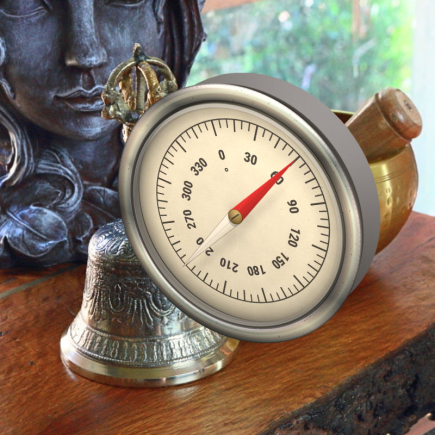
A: 60 °
